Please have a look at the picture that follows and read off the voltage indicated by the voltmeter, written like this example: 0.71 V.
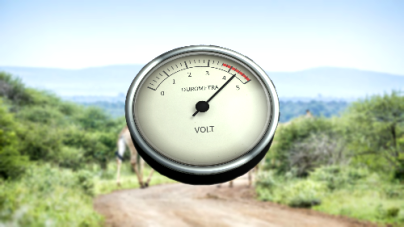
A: 4.4 V
